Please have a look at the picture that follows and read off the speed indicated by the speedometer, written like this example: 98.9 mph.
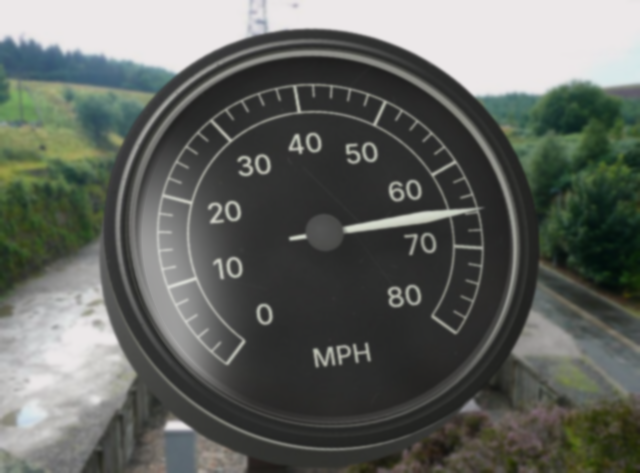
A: 66 mph
